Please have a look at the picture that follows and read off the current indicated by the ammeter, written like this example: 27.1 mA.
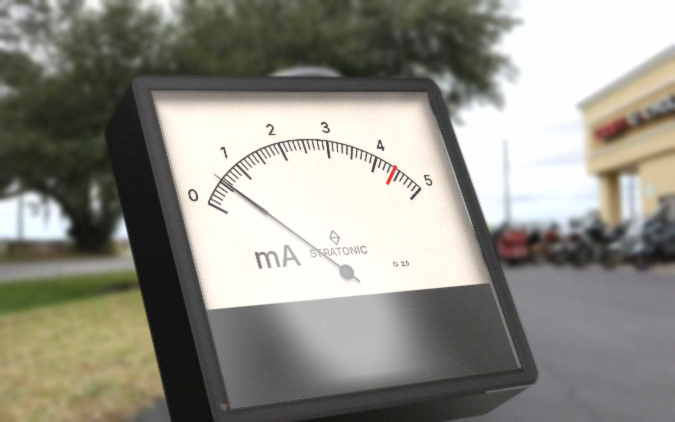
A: 0.5 mA
